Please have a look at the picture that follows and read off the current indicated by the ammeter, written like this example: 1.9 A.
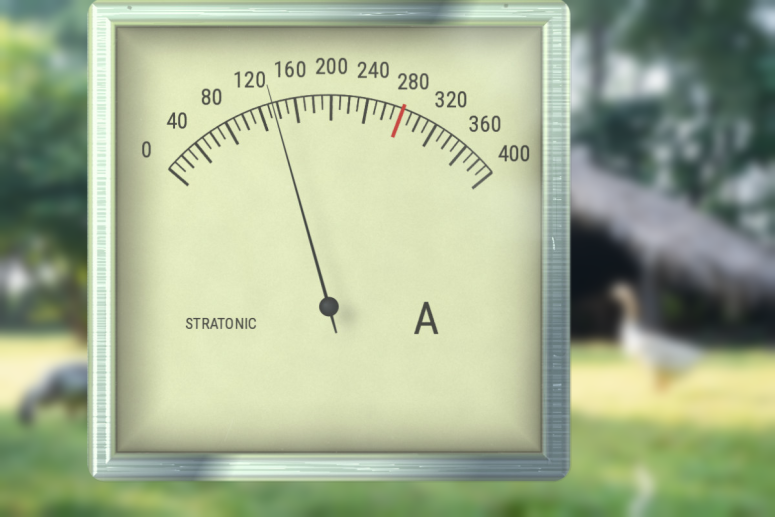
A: 135 A
